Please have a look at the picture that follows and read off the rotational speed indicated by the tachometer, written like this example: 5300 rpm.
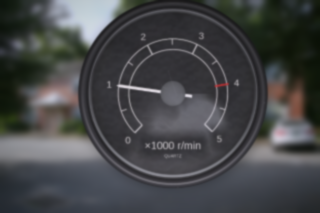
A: 1000 rpm
